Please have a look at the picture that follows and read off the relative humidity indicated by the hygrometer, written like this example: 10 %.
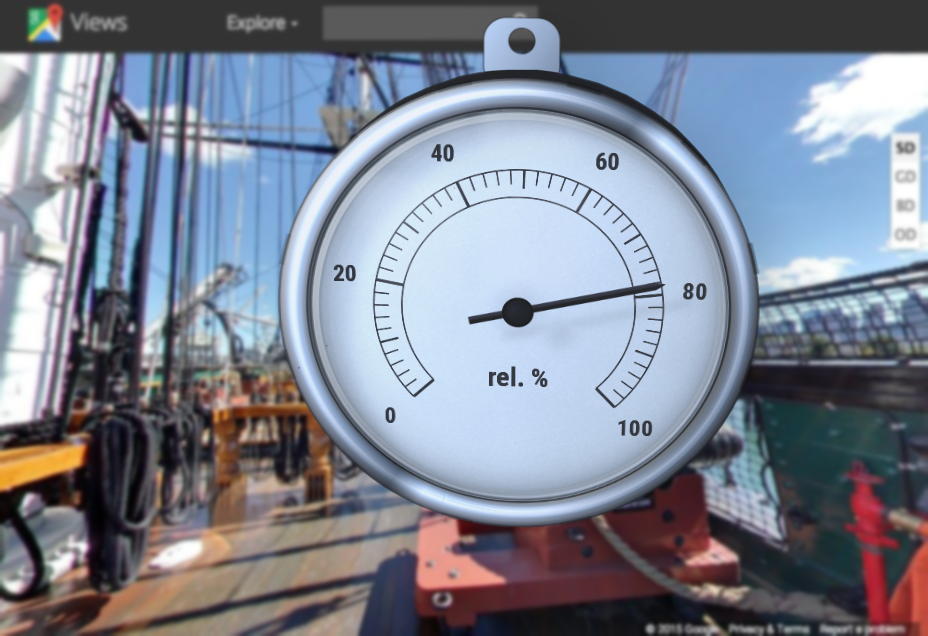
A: 78 %
